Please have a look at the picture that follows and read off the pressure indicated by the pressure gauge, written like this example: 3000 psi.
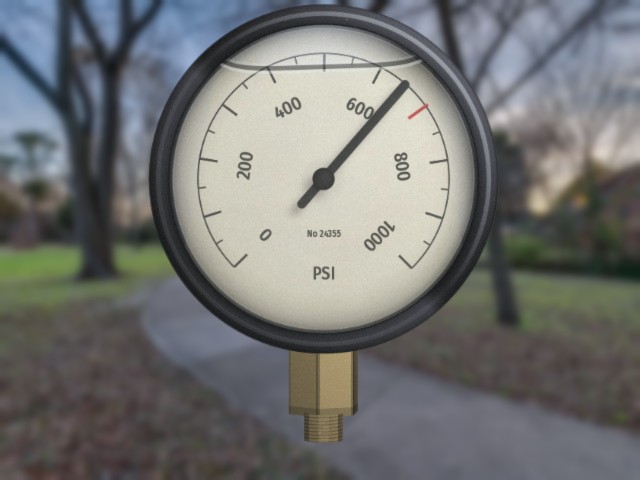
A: 650 psi
